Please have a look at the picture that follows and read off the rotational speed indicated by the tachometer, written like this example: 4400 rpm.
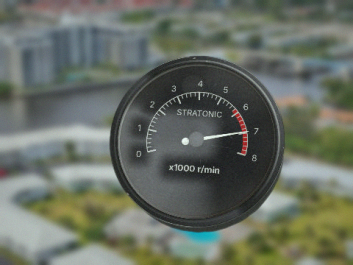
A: 7000 rpm
